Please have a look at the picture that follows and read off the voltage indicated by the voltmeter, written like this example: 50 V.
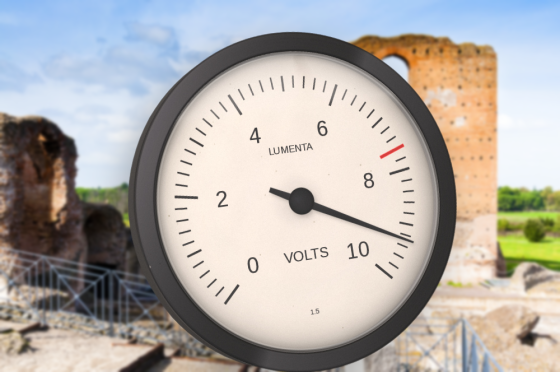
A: 9.3 V
